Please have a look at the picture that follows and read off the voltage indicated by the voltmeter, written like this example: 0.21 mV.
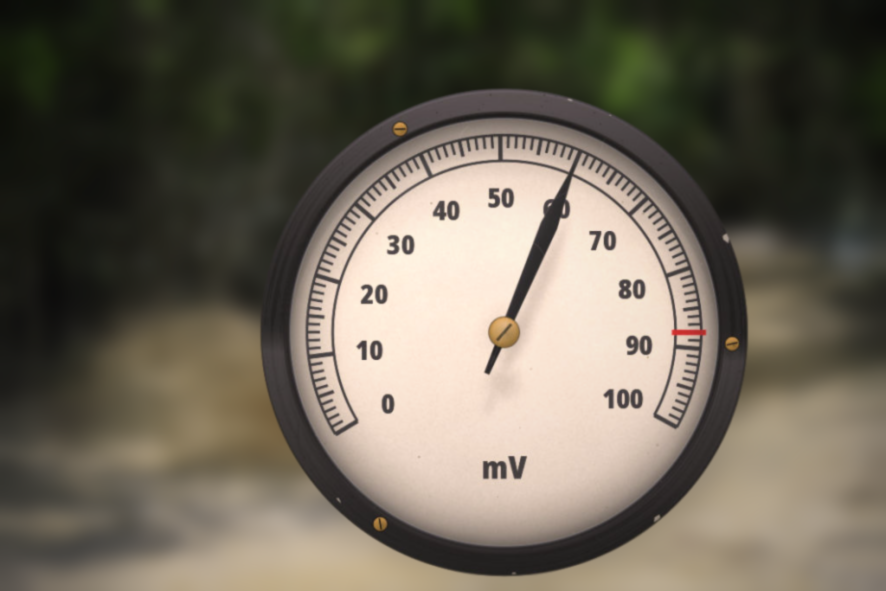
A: 60 mV
